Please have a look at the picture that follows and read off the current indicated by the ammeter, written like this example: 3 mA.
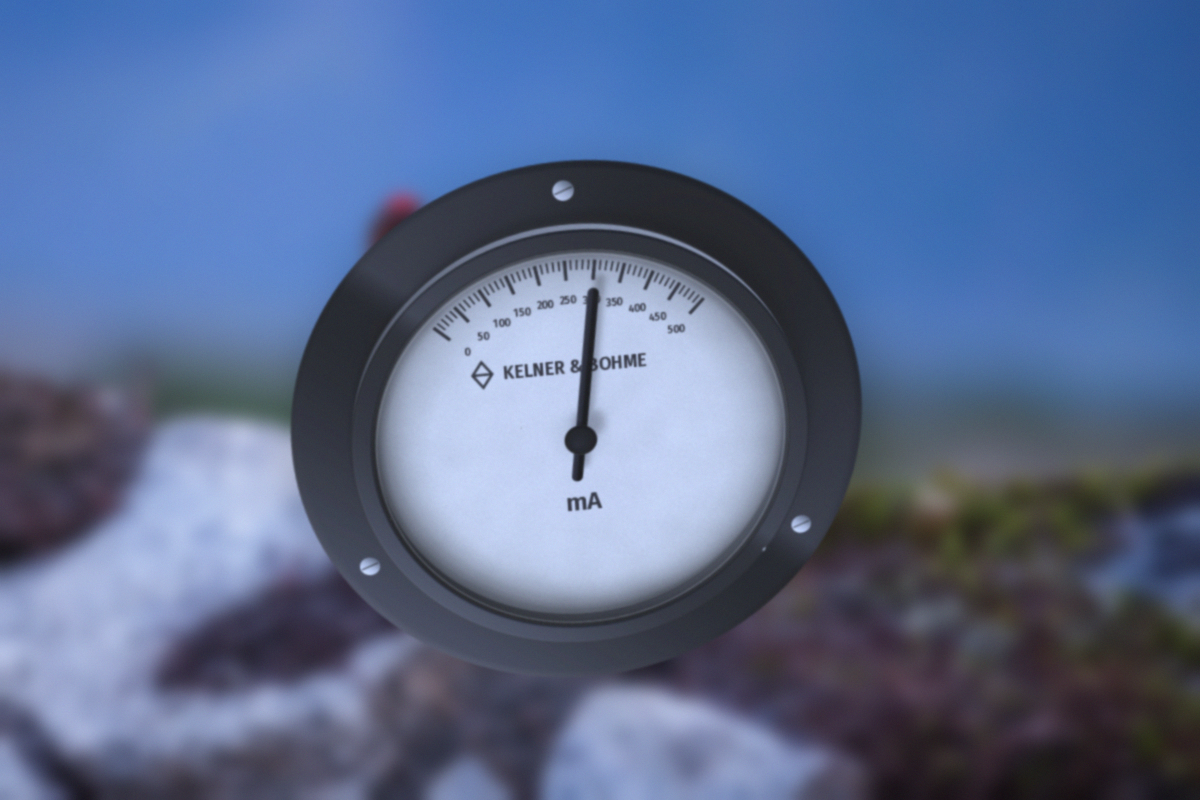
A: 300 mA
